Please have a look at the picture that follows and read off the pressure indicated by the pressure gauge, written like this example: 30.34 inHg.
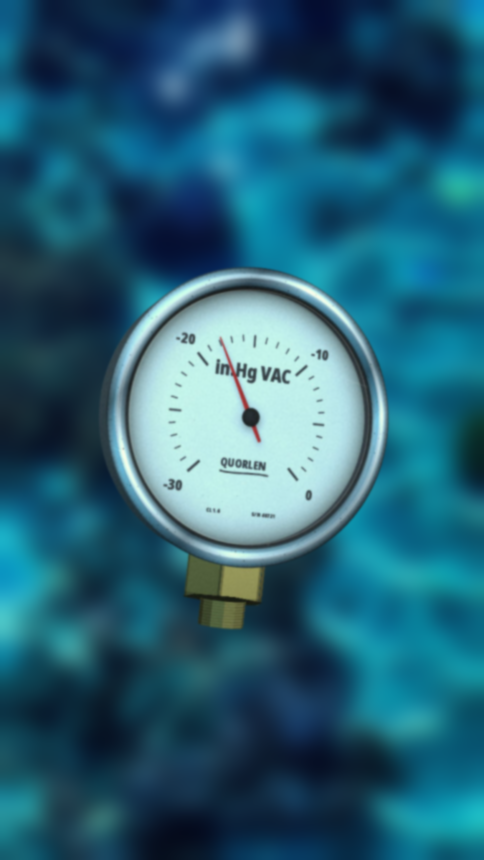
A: -18 inHg
